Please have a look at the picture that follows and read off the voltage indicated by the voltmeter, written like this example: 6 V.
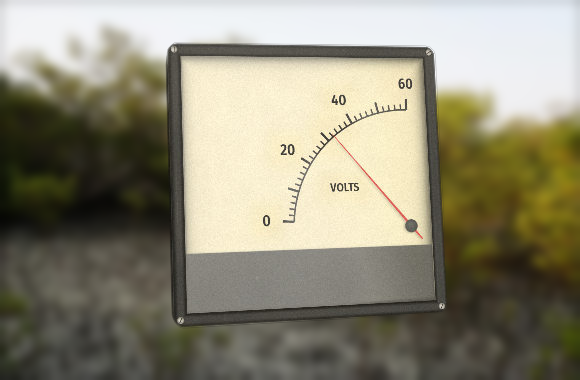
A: 32 V
